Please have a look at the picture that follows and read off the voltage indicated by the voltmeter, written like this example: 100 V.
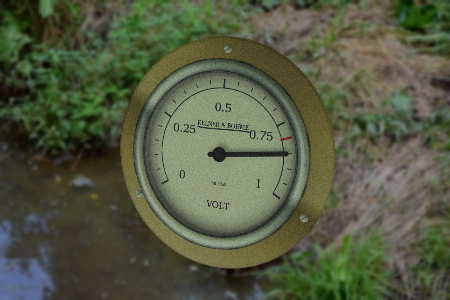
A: 0.85 V
